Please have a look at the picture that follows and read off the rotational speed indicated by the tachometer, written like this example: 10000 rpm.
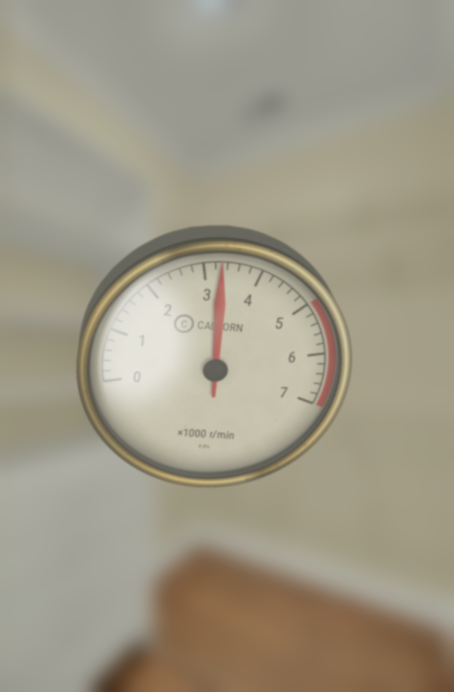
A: 3300 rpm
